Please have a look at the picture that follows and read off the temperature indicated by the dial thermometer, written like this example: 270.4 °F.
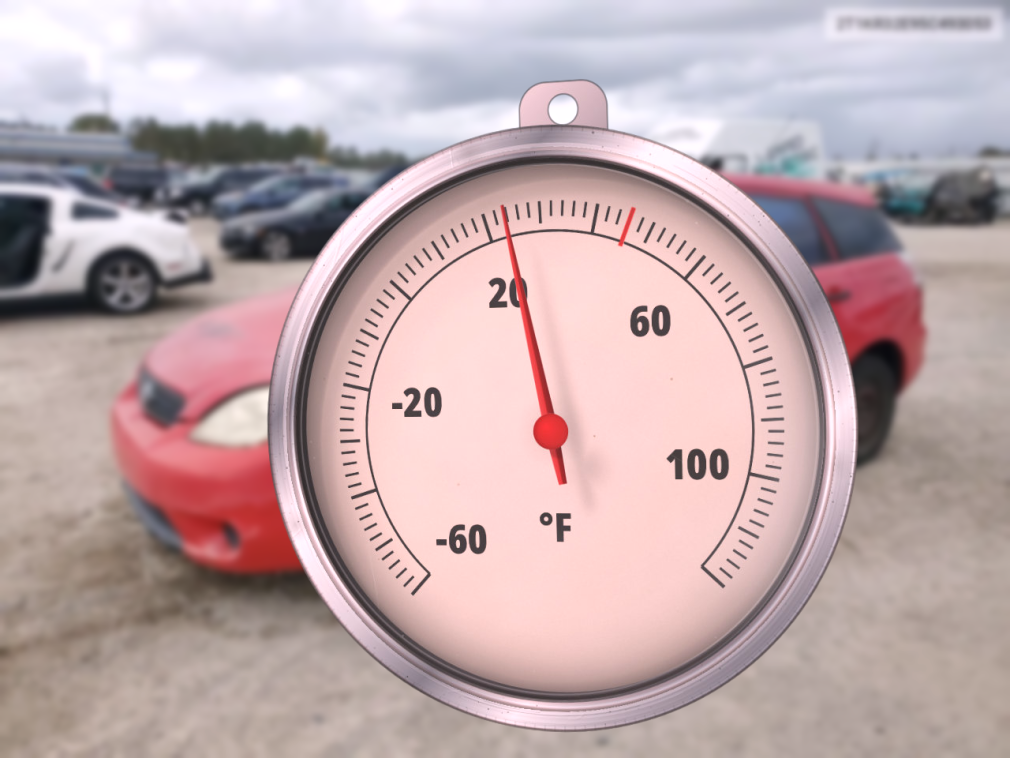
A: 24 °F
